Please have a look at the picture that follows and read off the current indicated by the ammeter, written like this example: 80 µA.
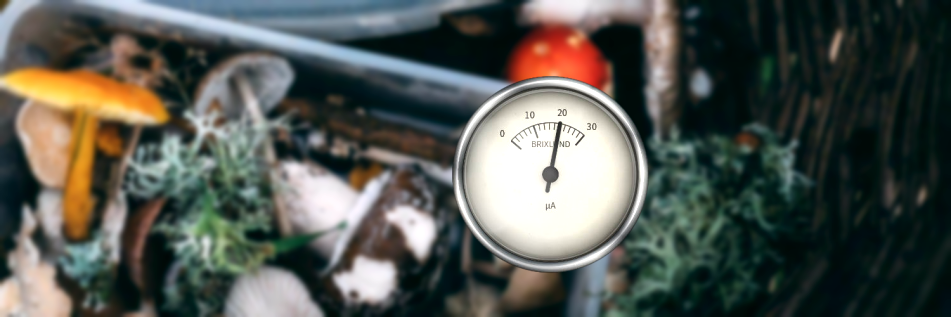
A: 20 µA
